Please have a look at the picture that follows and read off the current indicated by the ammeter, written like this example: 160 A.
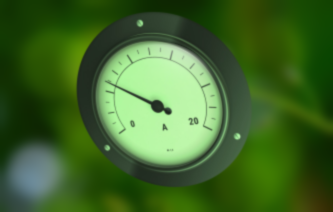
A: 5 A
